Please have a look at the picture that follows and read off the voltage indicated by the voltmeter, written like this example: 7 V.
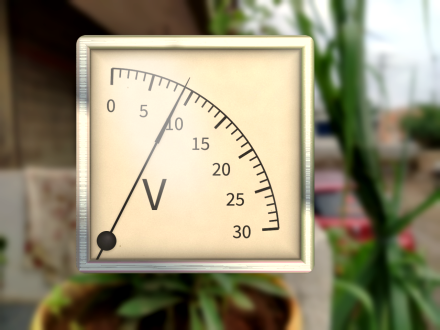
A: 9 V
